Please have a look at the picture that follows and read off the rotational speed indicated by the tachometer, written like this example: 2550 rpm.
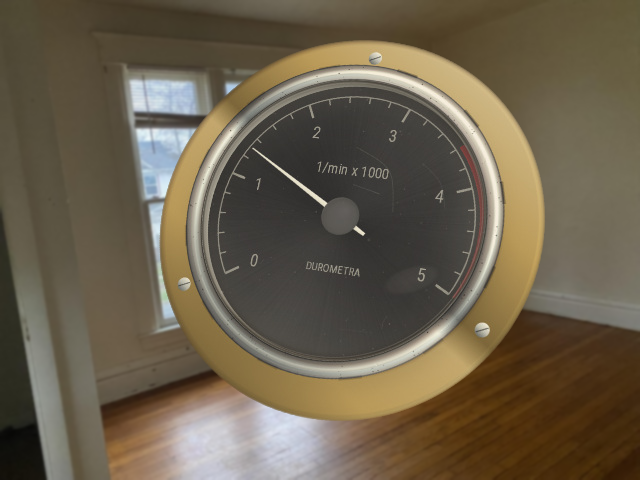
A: 1300 rpm
